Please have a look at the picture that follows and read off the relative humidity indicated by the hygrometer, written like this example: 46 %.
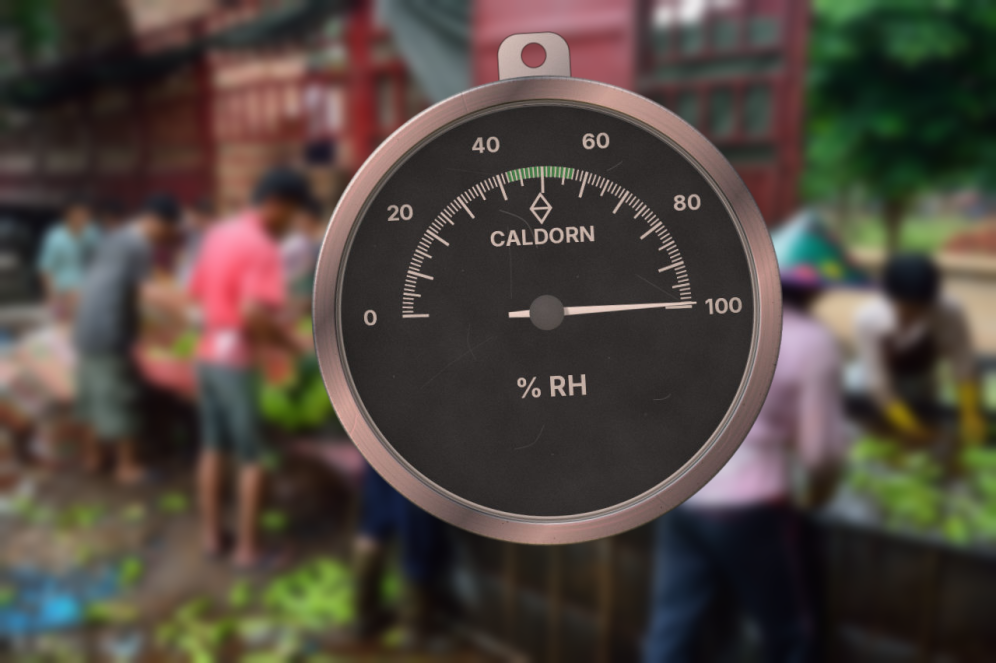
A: 99 %
